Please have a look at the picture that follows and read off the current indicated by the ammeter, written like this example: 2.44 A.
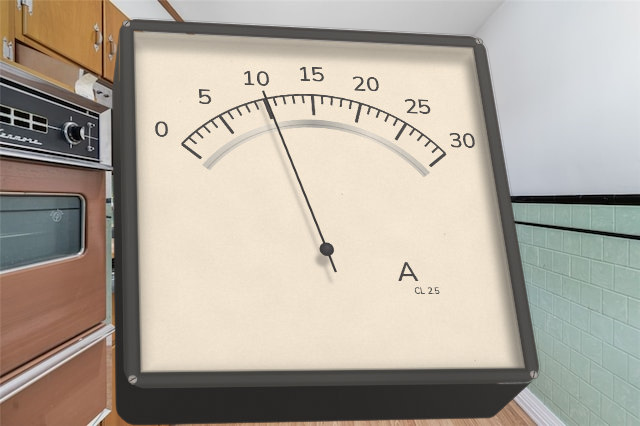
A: 10 A
